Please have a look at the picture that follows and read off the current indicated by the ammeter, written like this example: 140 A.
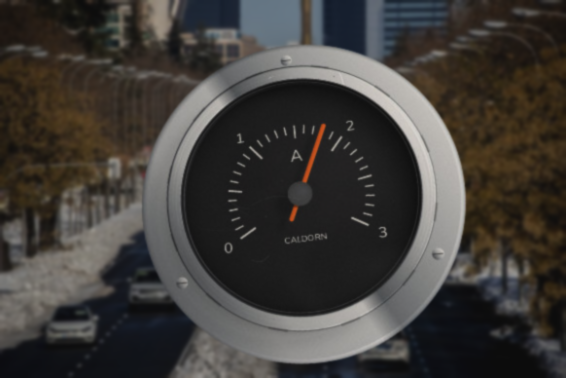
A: 1.8 A
